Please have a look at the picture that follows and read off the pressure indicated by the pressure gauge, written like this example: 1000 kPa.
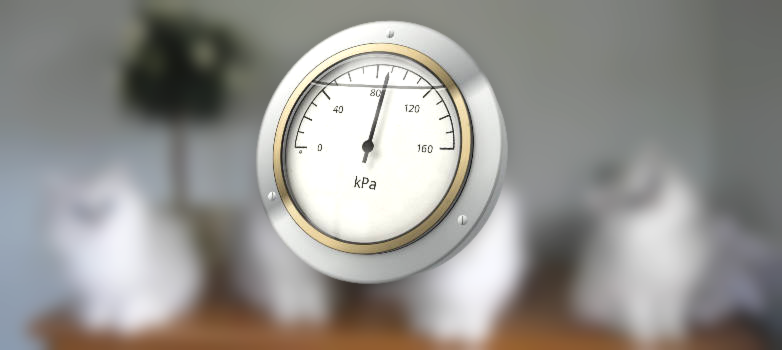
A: 90 kPa
